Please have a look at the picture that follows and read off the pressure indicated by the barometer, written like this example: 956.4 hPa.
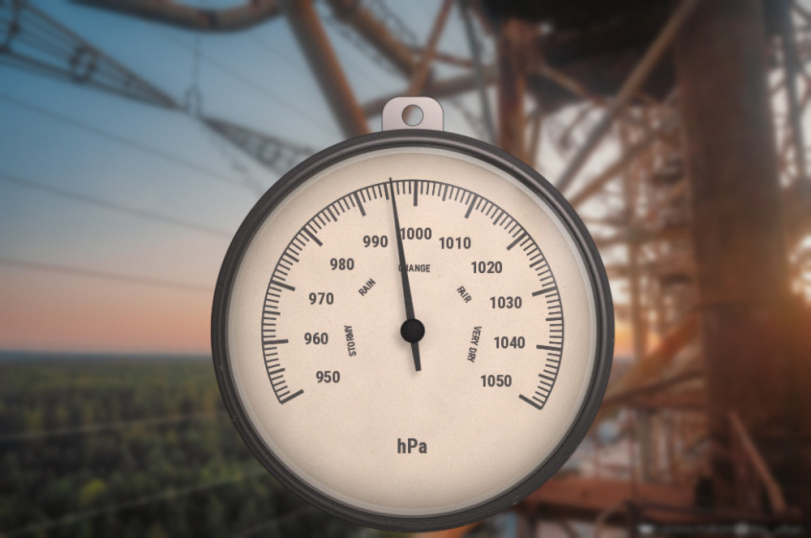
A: 996 hPa
